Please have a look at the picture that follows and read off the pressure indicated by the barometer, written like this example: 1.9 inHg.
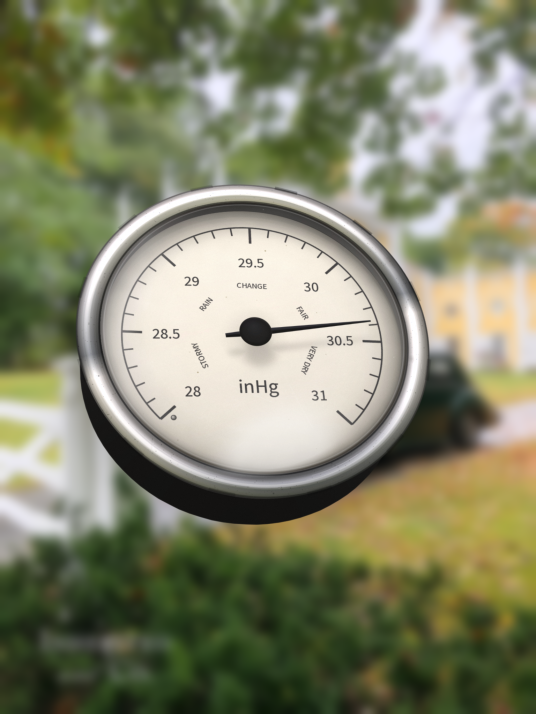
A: 30.4 inHg
